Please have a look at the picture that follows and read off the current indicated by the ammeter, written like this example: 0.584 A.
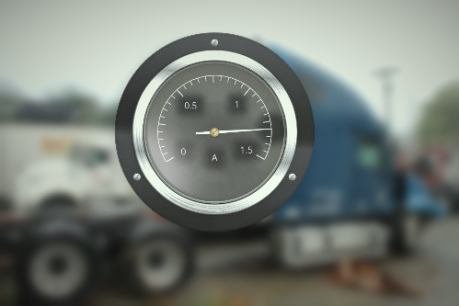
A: 1.3 A
